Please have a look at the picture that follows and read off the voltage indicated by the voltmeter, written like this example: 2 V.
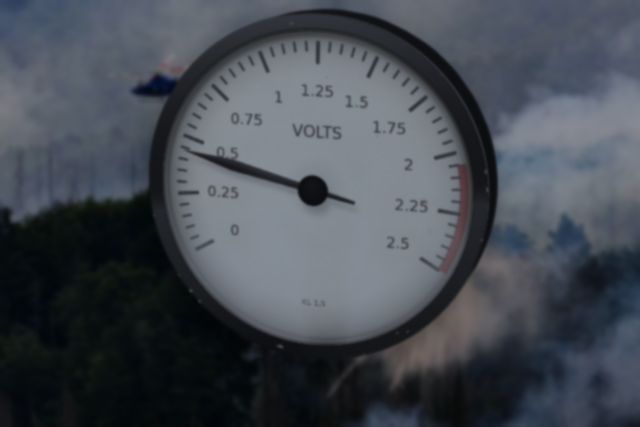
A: 0.45 V
